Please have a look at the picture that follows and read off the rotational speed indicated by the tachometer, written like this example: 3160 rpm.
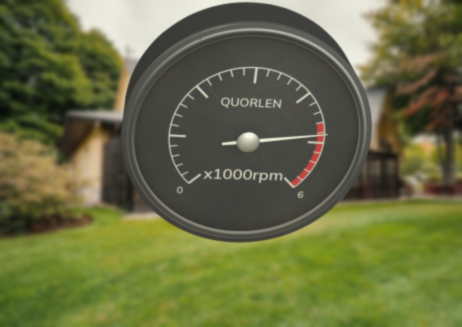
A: 4800 rpm
